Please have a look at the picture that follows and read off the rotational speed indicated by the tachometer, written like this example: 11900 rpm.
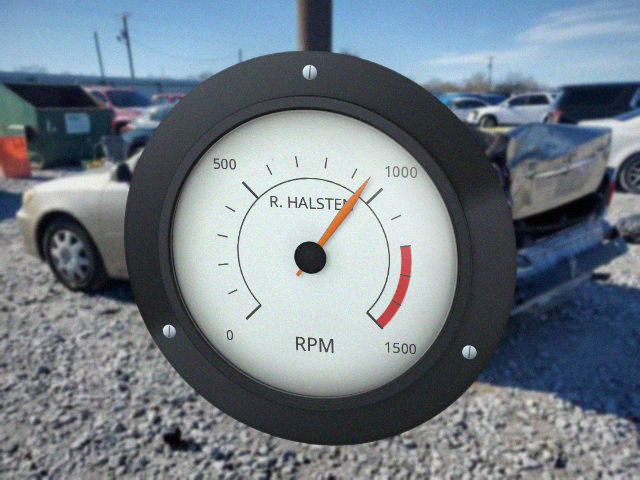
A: 950 rpm
